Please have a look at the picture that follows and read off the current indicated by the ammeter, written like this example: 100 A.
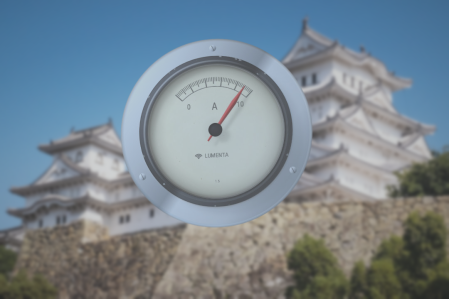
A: 9 A
